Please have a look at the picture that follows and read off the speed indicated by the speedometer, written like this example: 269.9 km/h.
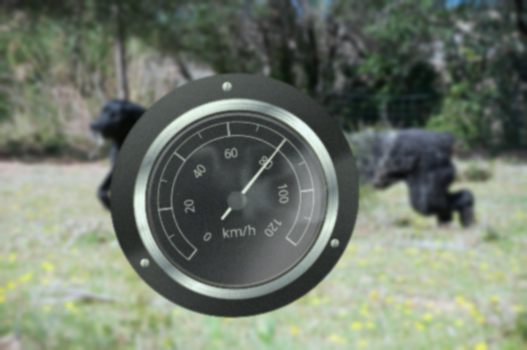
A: 80 km/h
